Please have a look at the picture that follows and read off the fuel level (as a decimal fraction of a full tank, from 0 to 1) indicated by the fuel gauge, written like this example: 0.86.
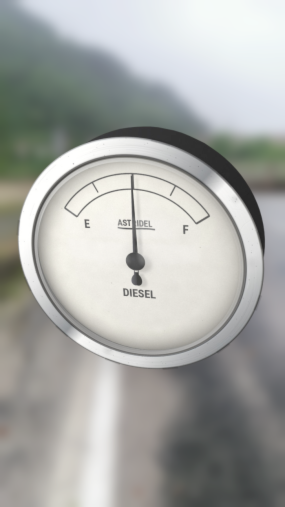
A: 0.5
